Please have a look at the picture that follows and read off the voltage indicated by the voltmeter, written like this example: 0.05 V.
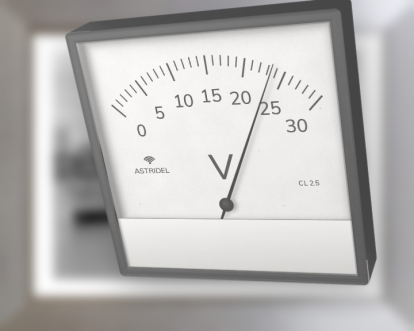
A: 23.5 V
